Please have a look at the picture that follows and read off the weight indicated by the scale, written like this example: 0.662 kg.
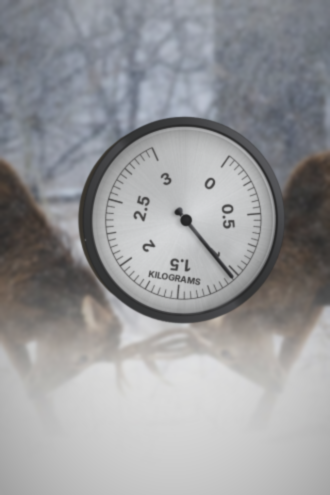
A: 1.05 kg
